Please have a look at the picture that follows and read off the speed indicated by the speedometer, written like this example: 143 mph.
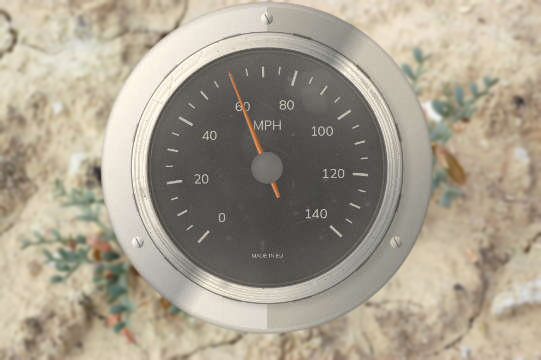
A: 60 mph
